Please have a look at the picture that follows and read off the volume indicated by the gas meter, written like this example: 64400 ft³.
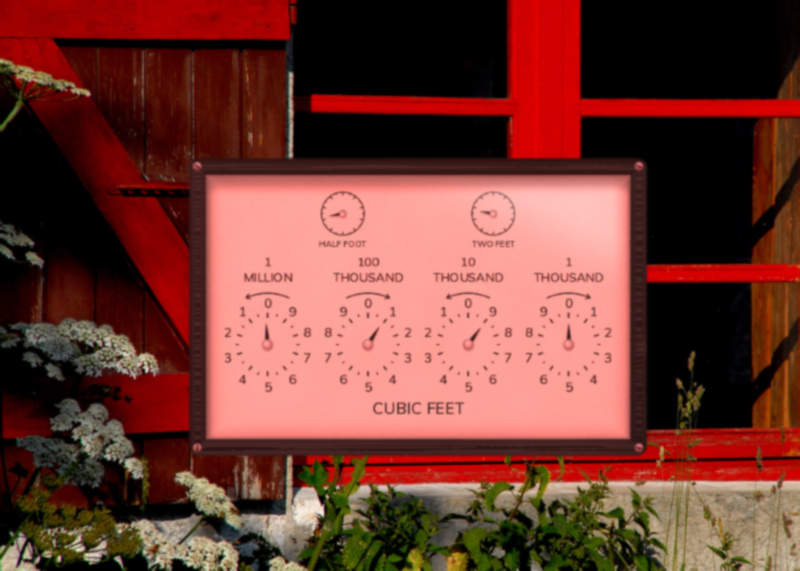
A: 9000 ft³
